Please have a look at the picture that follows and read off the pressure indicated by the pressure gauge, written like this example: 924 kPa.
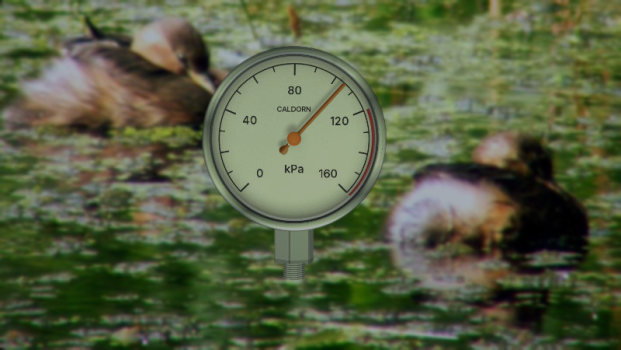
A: 105 kPa
